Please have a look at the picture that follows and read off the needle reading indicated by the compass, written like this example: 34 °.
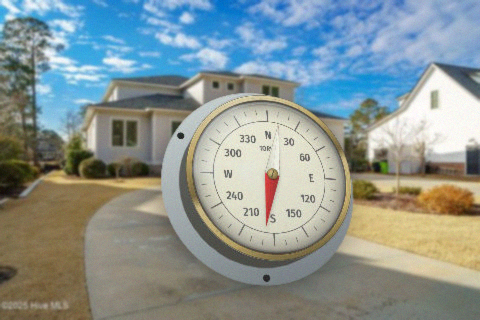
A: 190 °
